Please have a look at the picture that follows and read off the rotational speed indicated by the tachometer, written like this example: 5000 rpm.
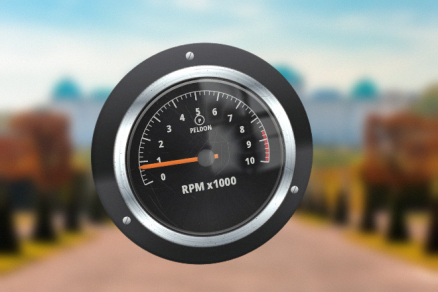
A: 800 rpm
